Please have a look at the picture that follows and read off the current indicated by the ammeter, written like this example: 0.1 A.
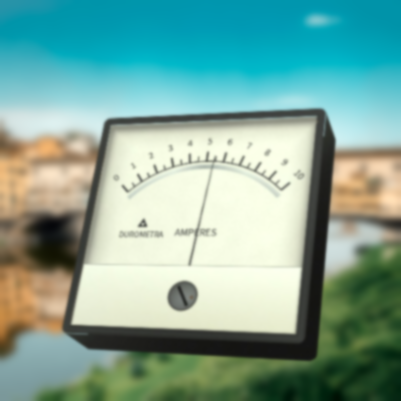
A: 5.5 A
